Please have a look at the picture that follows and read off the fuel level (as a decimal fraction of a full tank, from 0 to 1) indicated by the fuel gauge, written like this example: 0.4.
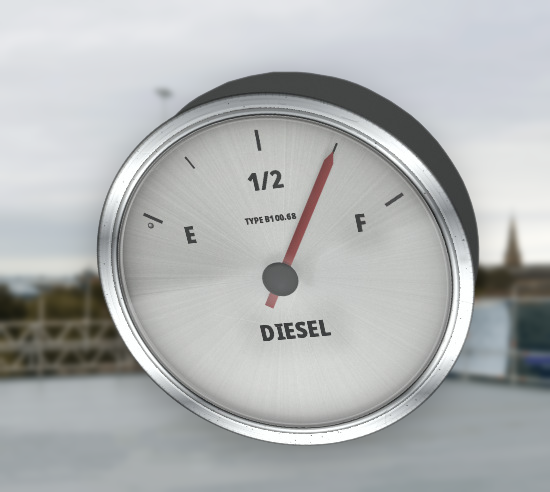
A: 0.75
